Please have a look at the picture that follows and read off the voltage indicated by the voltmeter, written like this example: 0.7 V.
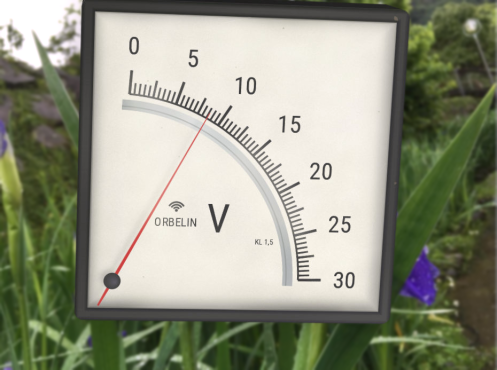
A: 8.5 V
